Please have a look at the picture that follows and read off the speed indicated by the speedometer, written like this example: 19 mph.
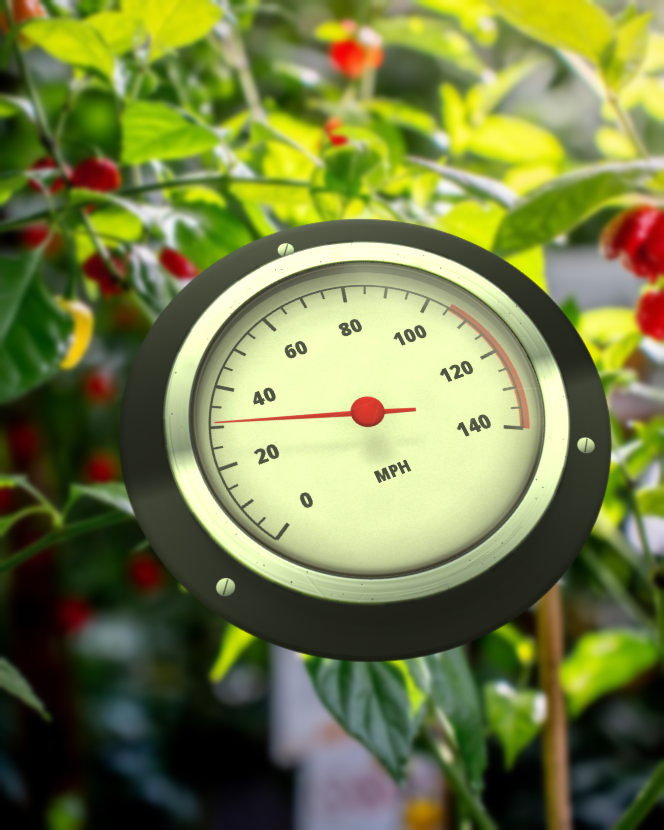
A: 30 mph
